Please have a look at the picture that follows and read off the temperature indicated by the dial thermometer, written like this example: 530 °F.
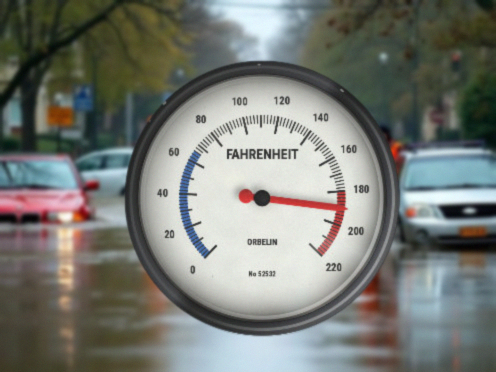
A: 190 °F
